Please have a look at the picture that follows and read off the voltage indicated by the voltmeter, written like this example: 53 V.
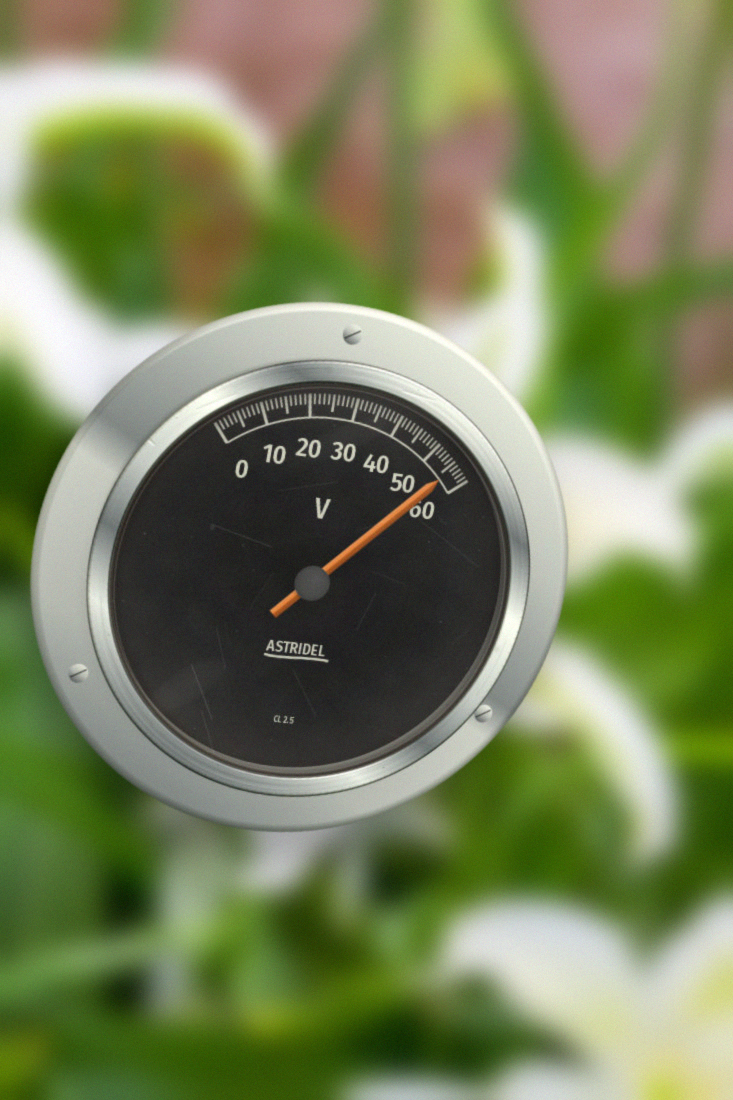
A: 55 V
